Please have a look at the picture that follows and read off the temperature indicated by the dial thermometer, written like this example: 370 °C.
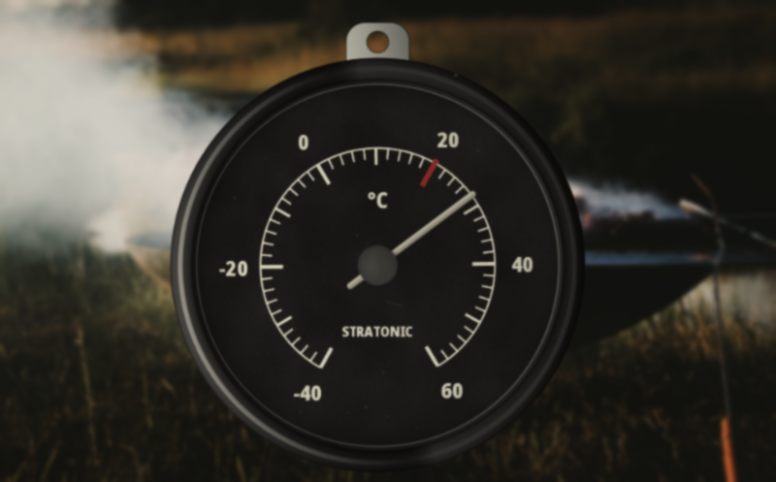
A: 28 °C
